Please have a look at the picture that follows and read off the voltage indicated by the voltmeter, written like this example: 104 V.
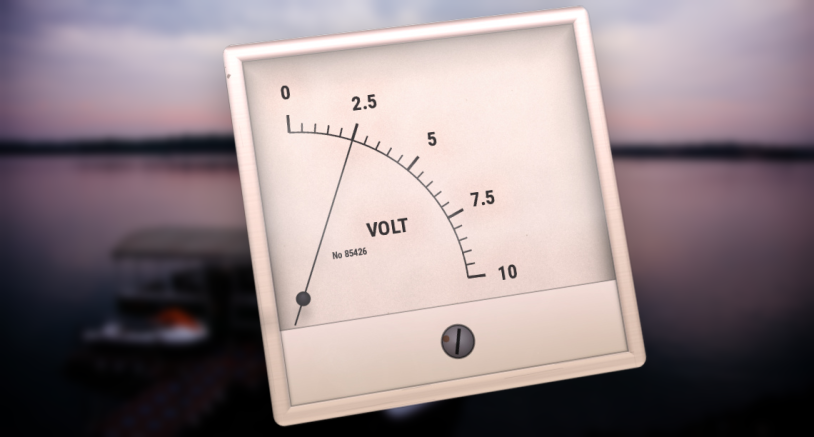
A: 2.5 V
